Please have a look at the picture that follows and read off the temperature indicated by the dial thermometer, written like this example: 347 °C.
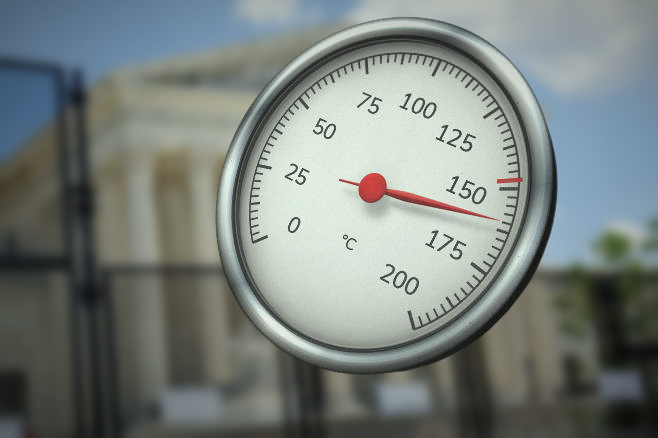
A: 160 °C
